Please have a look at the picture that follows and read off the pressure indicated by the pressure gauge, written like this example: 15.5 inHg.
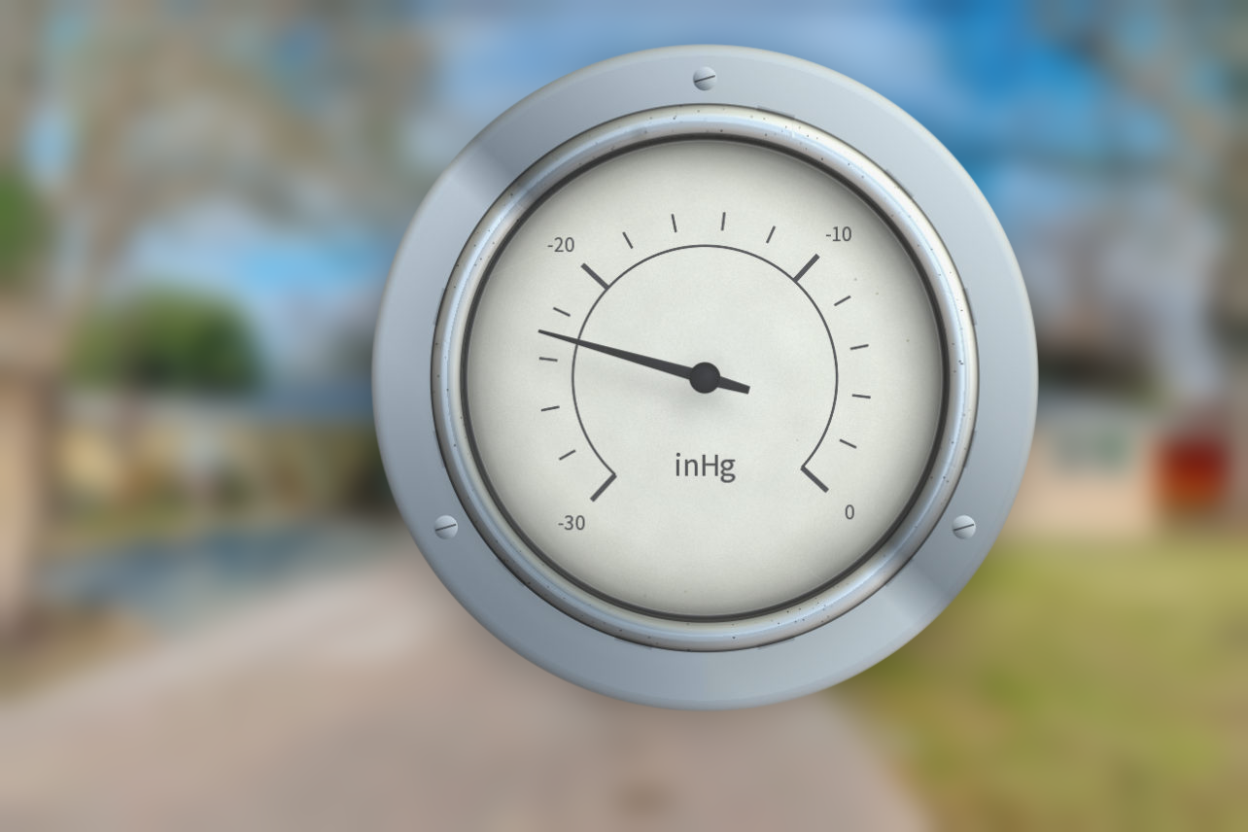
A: -23 inHg
